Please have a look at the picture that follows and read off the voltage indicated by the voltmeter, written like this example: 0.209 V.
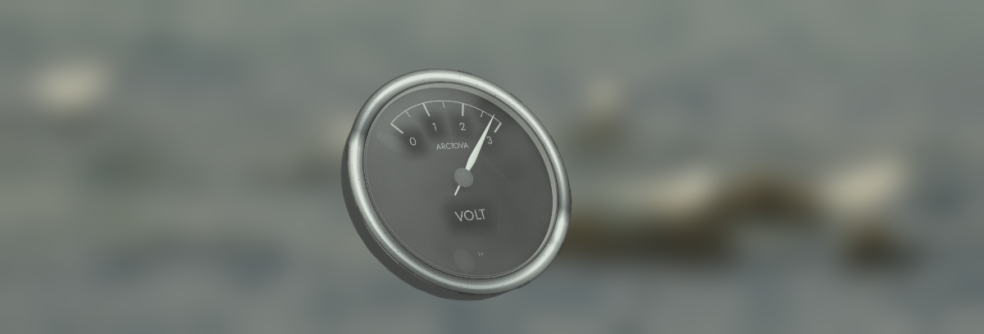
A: 2.75 V
